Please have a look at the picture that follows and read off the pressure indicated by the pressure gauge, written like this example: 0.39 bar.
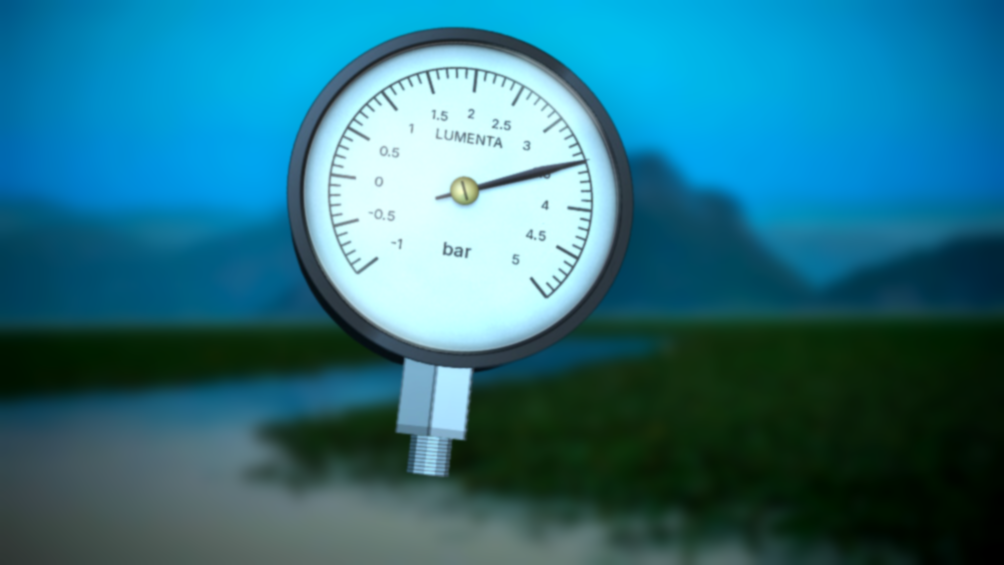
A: 3.5 bar
